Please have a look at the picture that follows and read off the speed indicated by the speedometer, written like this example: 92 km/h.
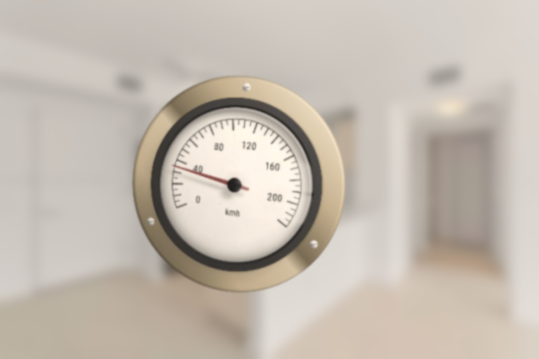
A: 35 km/h
